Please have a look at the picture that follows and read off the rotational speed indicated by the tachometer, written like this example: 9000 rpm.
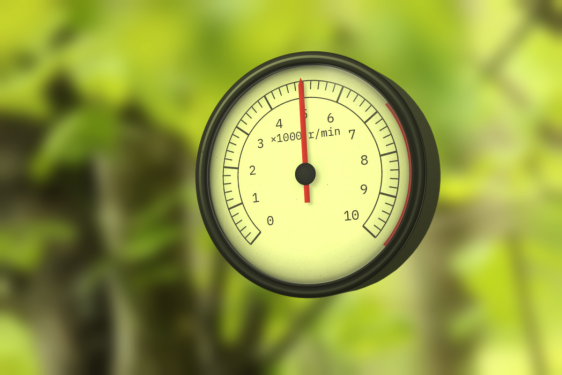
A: 5000 rpm
